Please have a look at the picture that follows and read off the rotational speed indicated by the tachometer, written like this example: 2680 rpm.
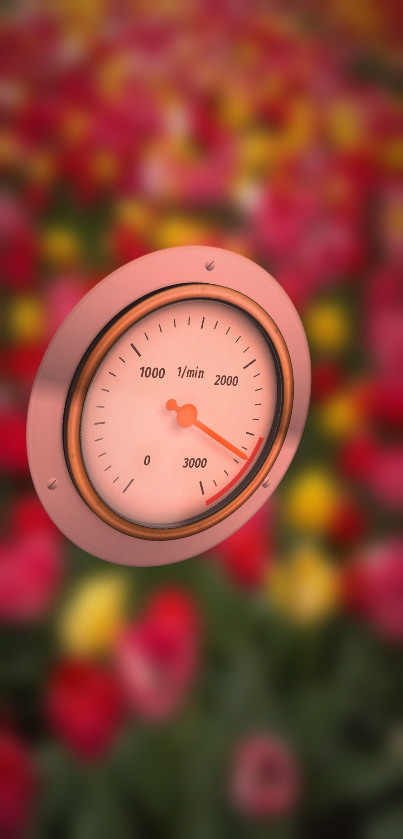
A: 2650 rpm
